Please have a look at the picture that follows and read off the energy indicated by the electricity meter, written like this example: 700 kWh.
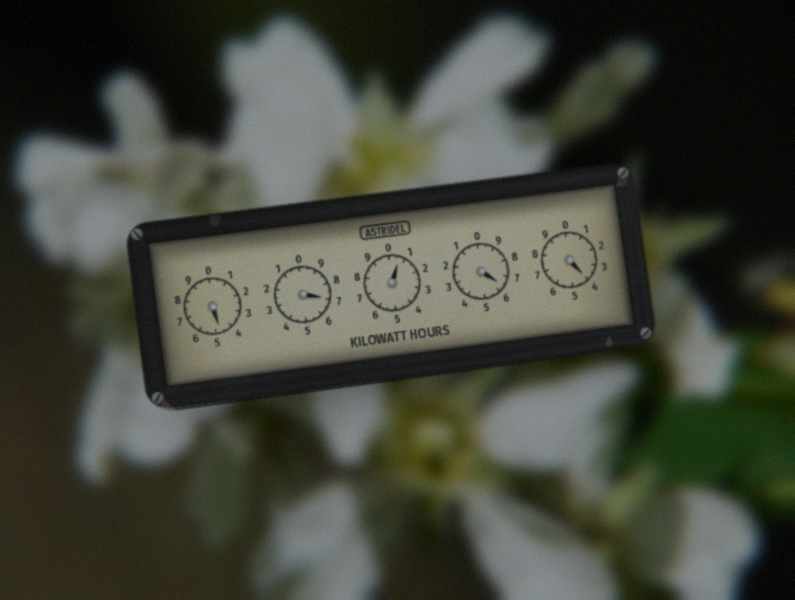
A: 47064 kWh
